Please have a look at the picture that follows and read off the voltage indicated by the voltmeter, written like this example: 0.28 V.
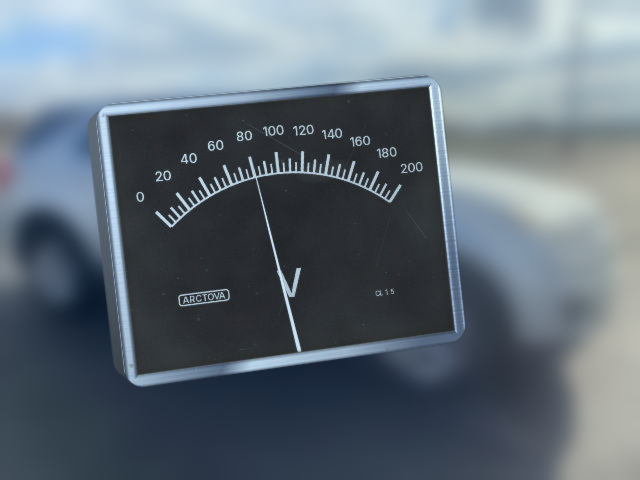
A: 80 V
